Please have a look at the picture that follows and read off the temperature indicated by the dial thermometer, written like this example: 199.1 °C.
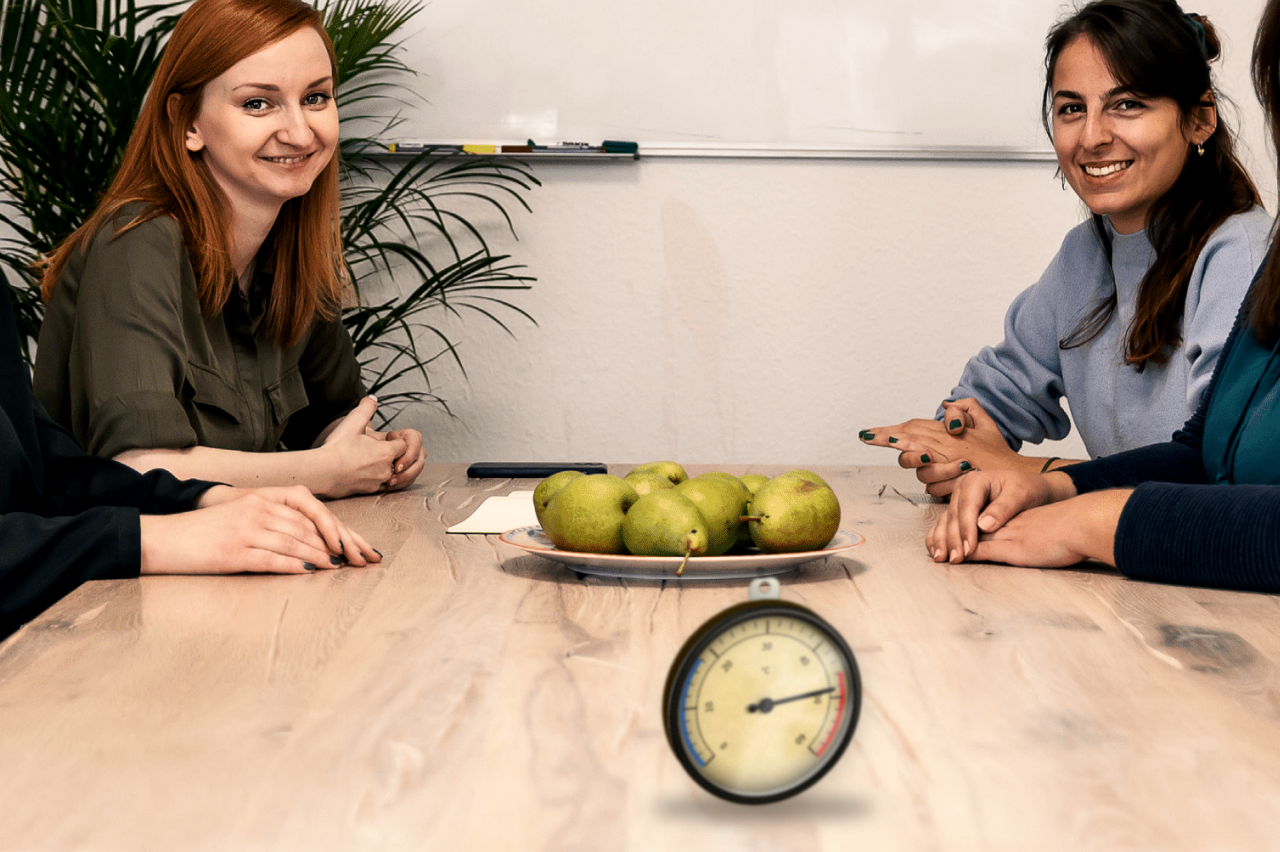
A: 48 °C
